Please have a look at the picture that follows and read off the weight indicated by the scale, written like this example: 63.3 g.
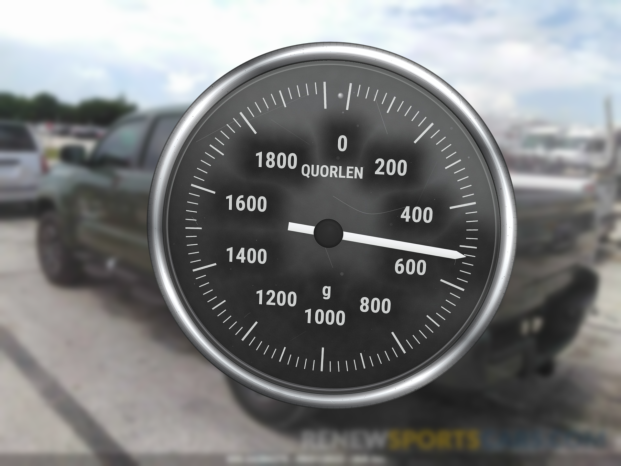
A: 520 g
